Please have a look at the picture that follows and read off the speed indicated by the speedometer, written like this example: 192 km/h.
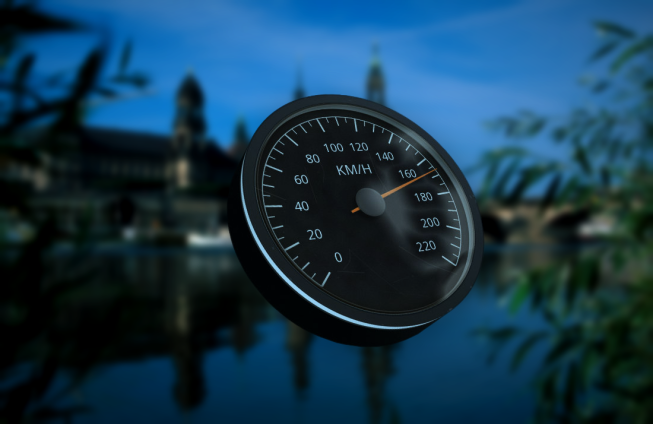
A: 167.5 km/h
